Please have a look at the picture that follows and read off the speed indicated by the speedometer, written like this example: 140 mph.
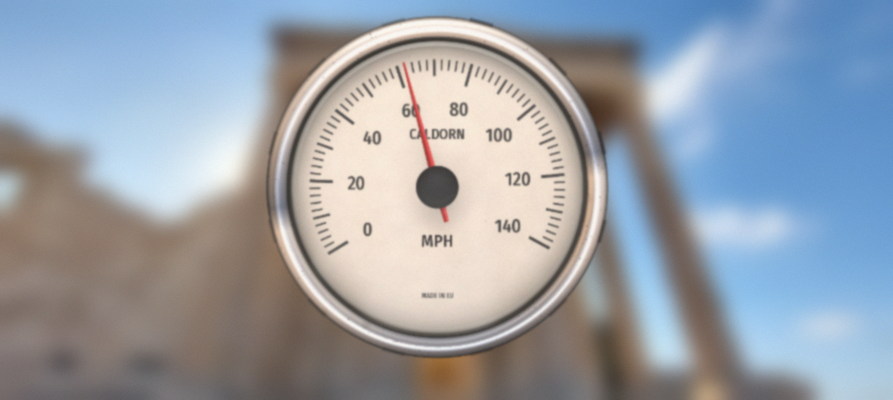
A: 62 mph
